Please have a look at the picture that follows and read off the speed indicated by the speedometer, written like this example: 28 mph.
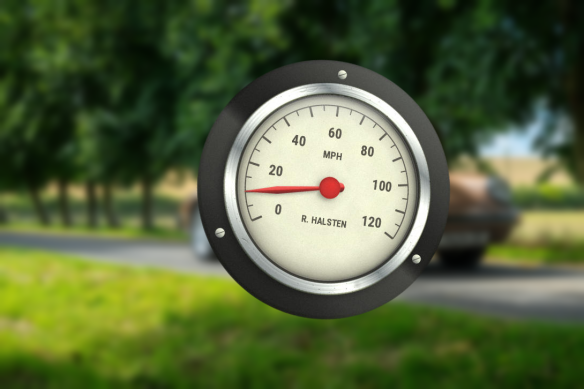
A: 10 mph
